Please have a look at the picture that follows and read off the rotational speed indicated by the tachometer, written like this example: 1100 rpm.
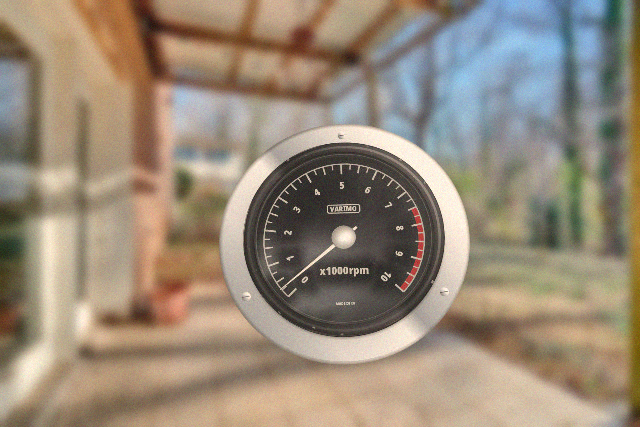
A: 250 rpm
